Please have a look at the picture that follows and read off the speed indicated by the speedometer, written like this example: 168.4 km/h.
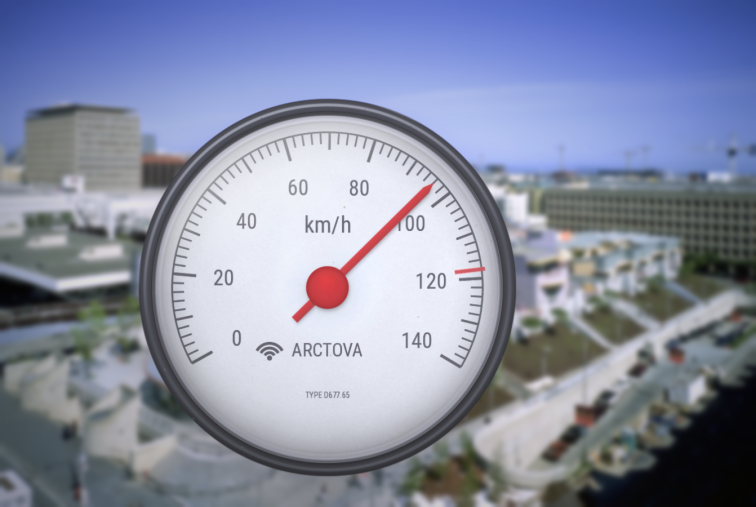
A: 96 km/h
